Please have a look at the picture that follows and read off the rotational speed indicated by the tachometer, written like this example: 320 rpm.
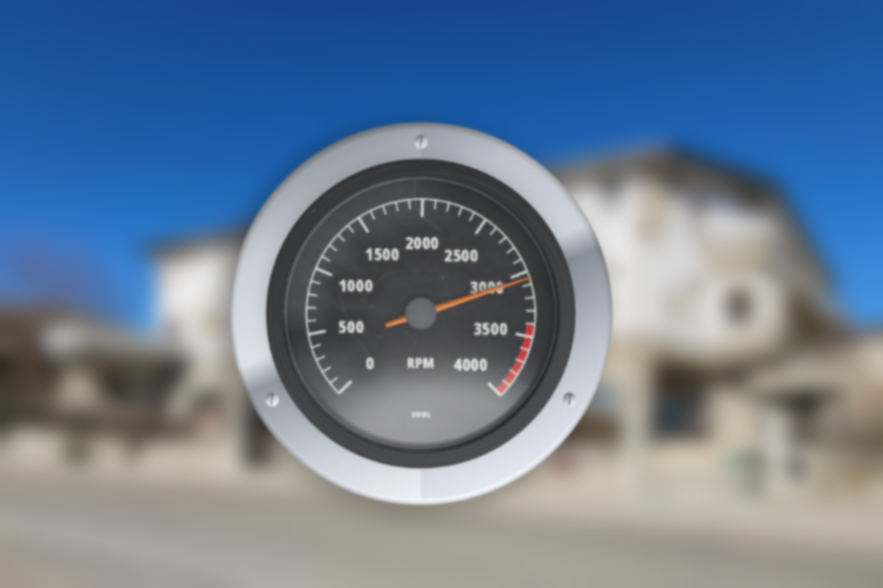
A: 3050 rpm
